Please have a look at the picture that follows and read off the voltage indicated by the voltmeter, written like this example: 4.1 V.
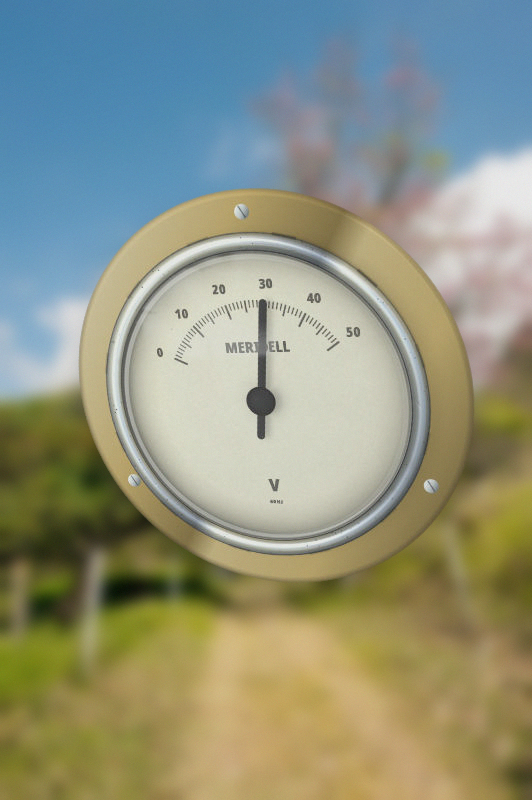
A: 30 V
